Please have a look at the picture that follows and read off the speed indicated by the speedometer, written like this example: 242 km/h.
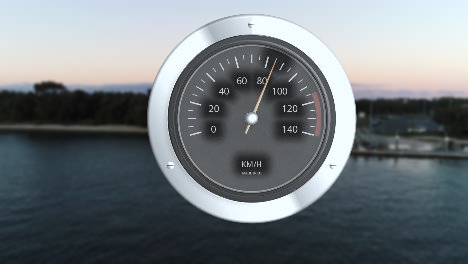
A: 85 km/h
